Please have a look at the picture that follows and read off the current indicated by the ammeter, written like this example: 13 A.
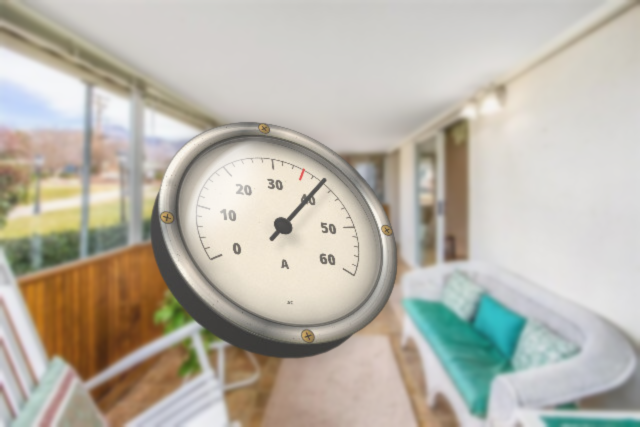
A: 40 A
